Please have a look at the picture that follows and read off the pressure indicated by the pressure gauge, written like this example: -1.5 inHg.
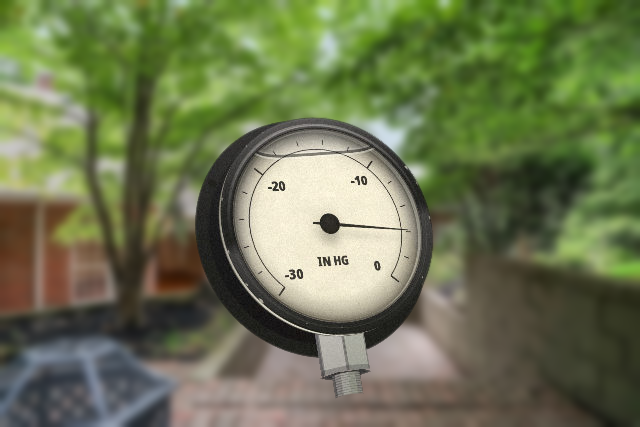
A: -4 inHg
